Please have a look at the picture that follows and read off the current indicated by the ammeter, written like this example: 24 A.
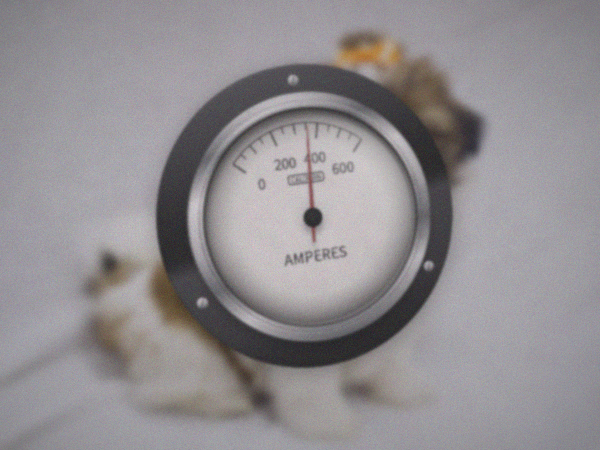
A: 350 A
